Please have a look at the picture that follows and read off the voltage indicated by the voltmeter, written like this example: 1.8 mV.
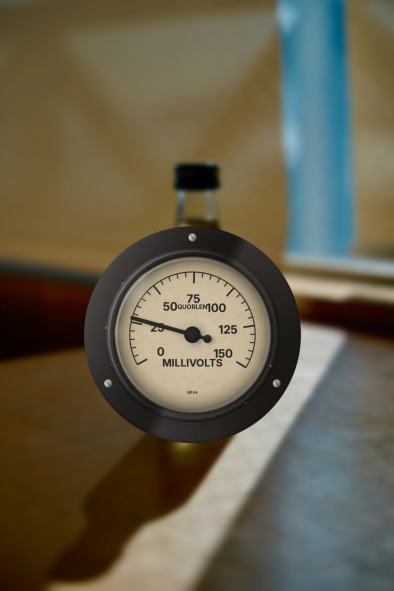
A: 27.5 mV
